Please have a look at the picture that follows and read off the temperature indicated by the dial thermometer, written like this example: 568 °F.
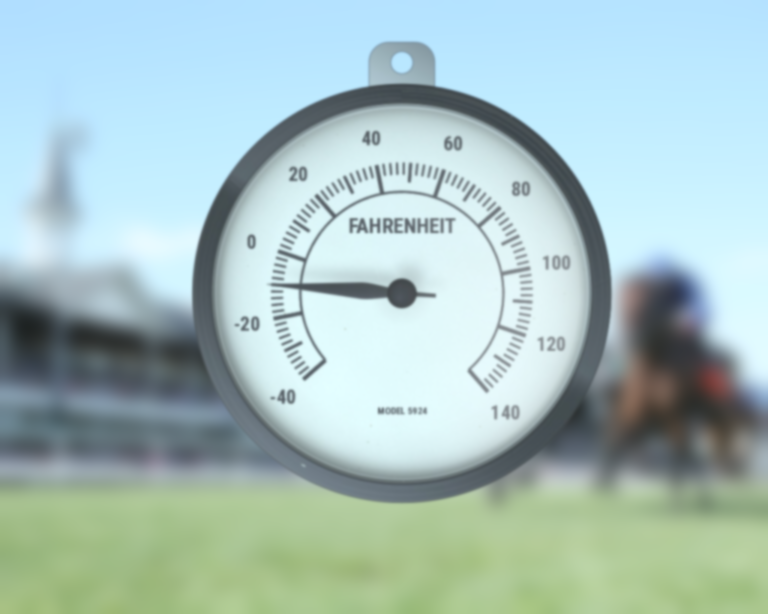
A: -10 °F
